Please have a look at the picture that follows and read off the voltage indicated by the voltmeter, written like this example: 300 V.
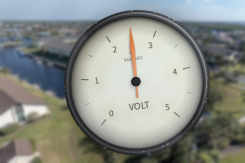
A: 2.5 V
